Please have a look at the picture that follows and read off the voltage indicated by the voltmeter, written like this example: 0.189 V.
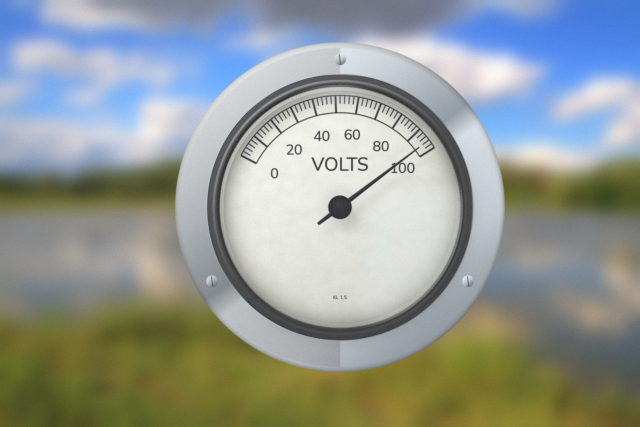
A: 96 V
